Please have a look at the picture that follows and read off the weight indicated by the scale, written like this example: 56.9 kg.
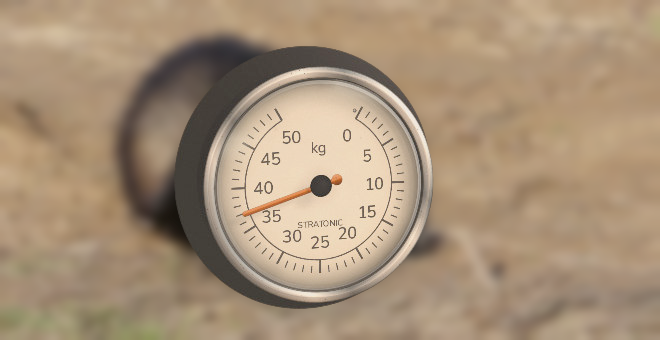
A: 37 kg
